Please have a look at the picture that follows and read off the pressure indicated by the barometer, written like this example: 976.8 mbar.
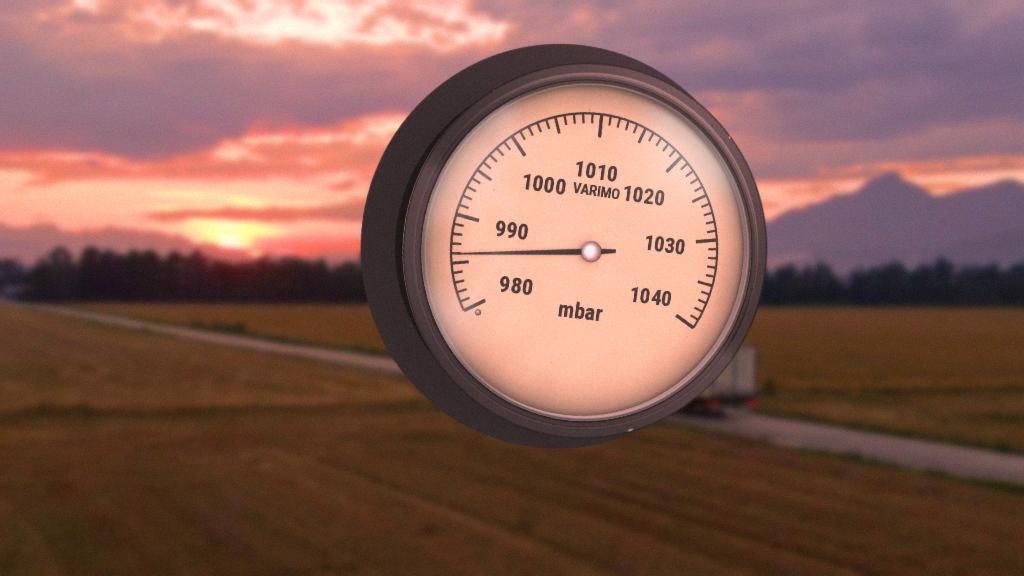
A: 986 mbar
